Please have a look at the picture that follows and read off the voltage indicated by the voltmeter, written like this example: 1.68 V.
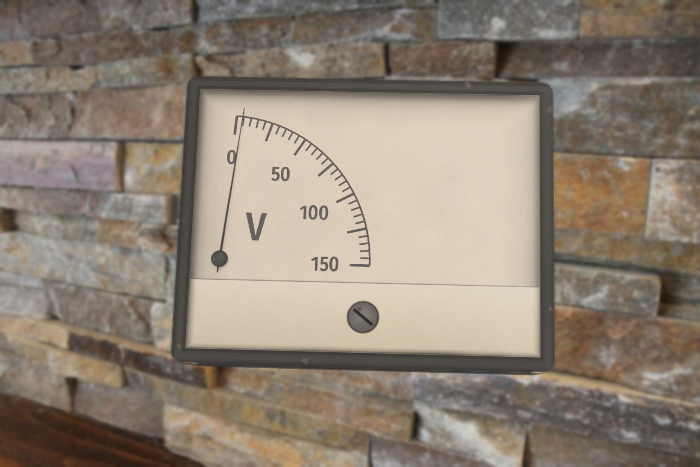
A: 5 V
